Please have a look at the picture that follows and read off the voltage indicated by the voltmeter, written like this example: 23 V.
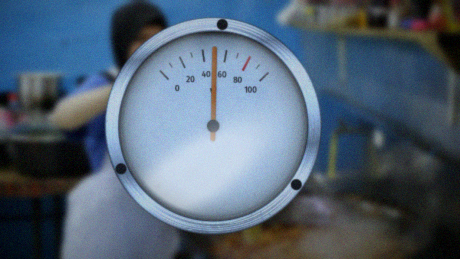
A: 50 V
